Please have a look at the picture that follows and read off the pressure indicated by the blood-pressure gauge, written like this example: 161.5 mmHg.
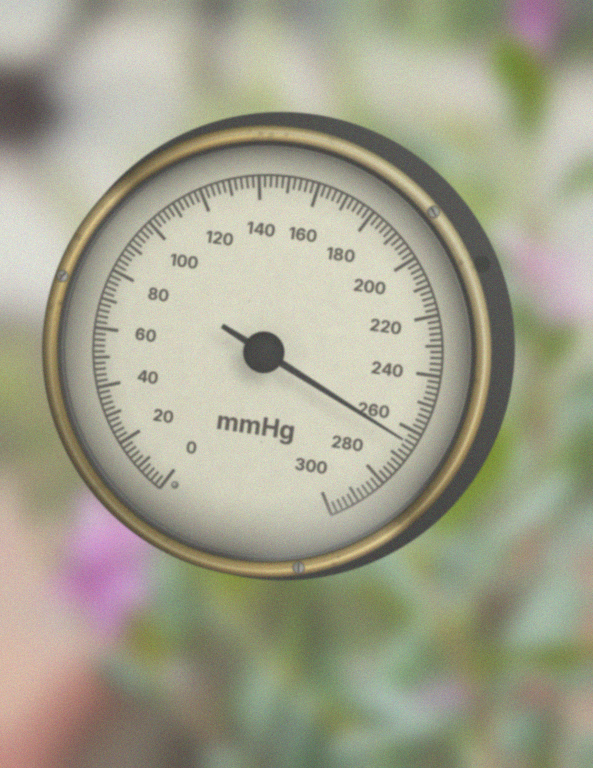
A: 264 mmHg
